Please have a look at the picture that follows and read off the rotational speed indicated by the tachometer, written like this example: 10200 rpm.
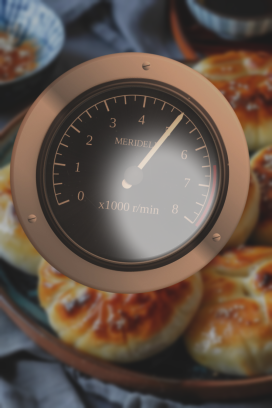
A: 5000 rpm
